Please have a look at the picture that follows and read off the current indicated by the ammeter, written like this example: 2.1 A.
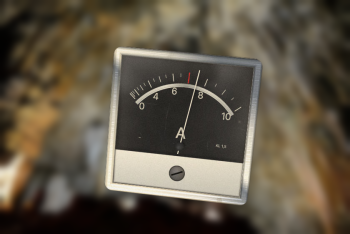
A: 7.5 A
